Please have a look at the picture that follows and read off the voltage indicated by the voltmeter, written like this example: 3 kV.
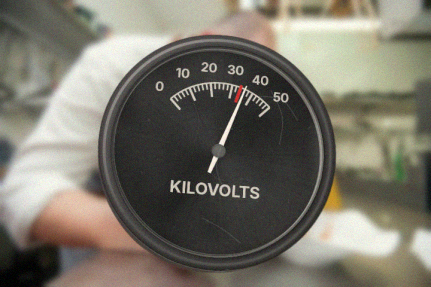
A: 36 kV
